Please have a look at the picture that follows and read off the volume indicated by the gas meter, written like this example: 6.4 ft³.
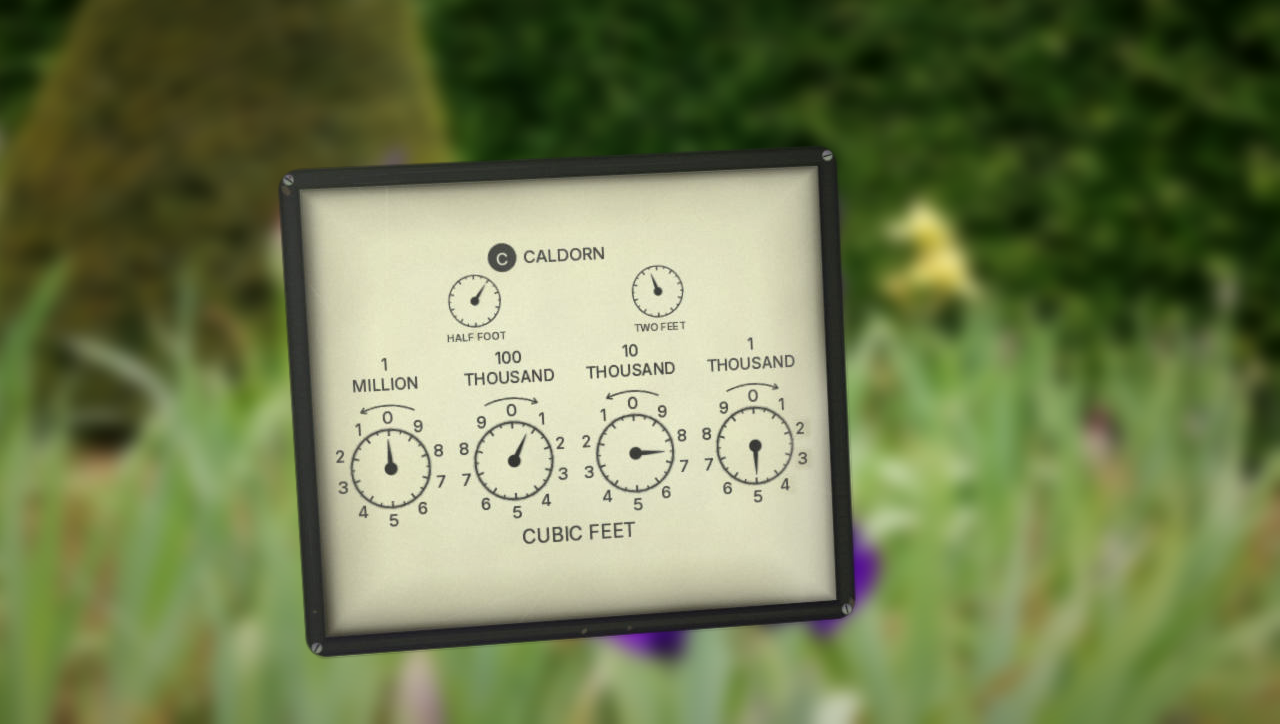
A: 7500 ft³
